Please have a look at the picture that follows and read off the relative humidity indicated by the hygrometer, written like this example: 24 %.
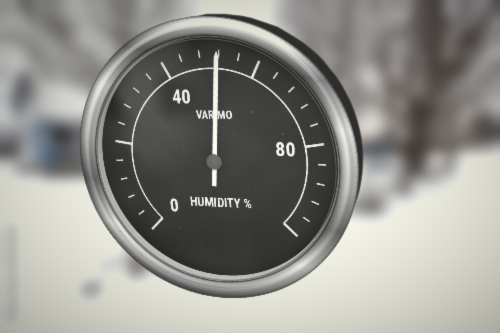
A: 52 %
